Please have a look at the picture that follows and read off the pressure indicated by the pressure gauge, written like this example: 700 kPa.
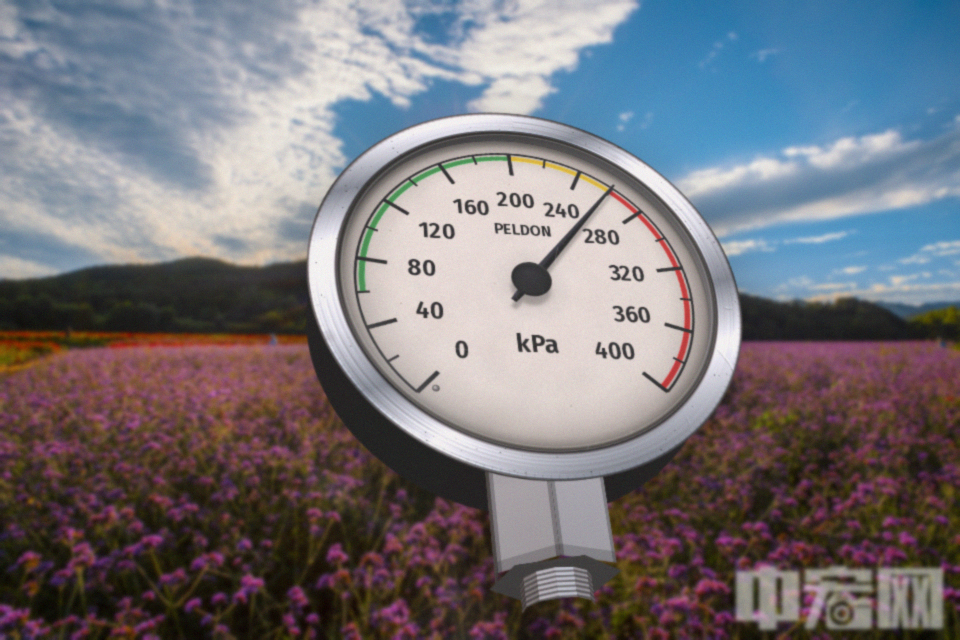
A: 260 kPa
